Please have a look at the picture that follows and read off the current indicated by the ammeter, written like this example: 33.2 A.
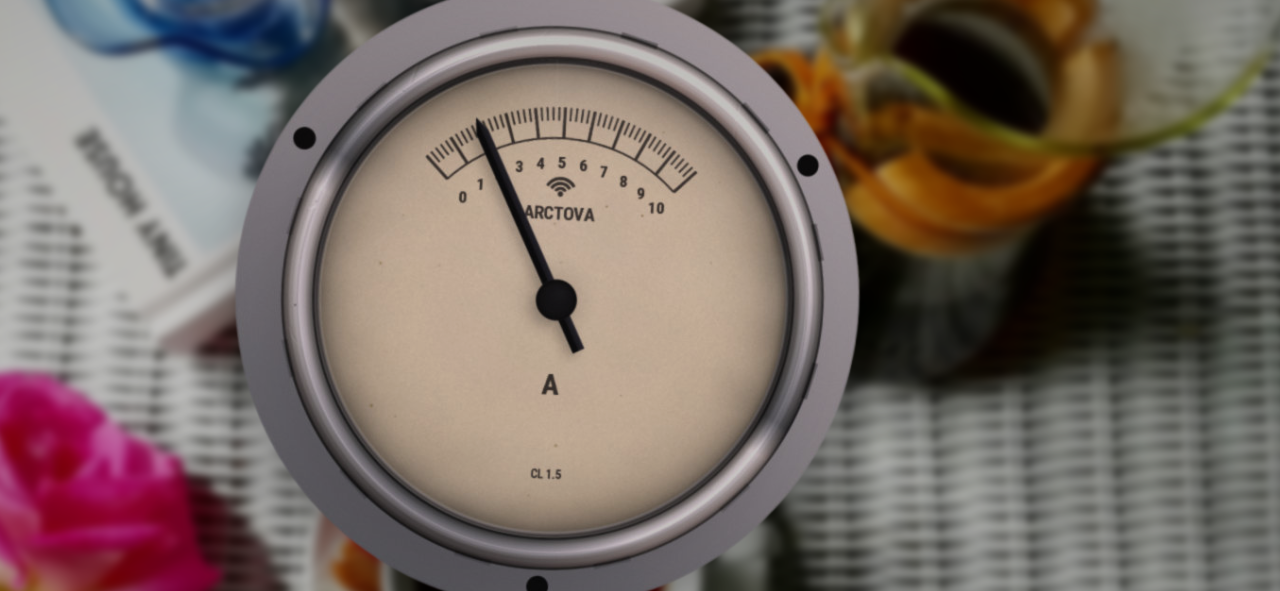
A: 2 A
